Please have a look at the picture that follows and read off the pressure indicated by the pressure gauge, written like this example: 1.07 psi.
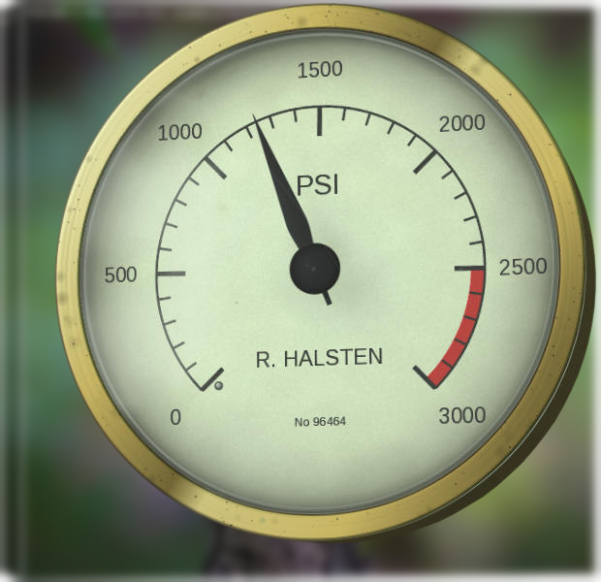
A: 1250 psi
